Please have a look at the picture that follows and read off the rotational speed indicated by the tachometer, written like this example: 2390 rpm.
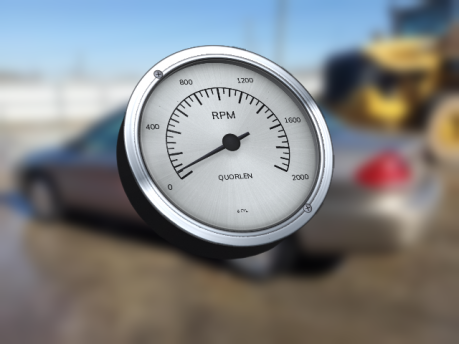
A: 50 rpm
